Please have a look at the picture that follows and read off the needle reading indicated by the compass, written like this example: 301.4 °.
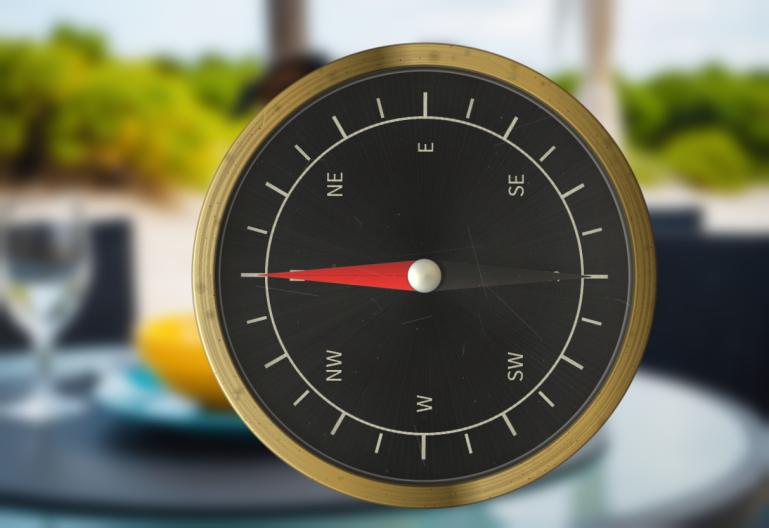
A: 0 °
